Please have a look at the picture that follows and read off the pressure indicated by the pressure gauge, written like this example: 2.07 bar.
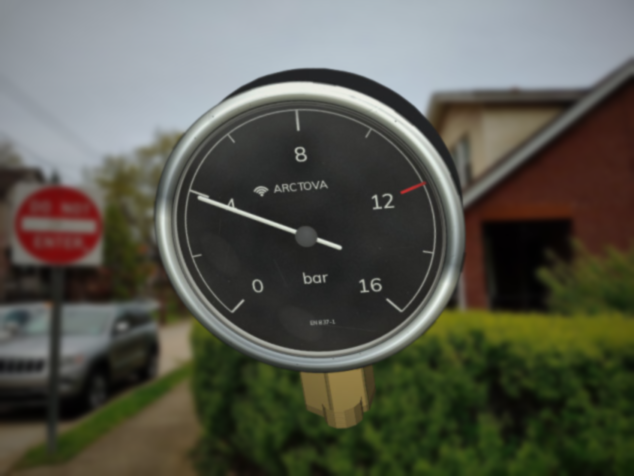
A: 4 bar
